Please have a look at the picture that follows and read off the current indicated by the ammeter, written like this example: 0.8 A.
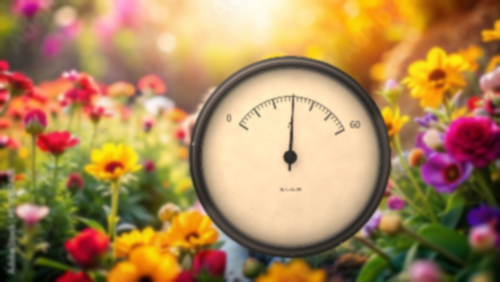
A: 30 A
